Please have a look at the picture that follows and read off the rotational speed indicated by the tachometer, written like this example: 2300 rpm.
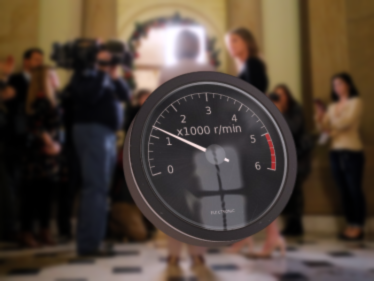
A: 1200 rpm
